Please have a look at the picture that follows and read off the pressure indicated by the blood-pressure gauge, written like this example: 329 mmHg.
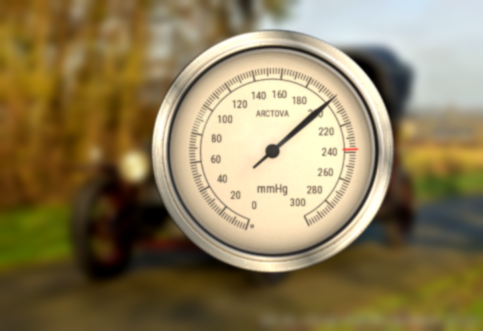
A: 200 mmHg
